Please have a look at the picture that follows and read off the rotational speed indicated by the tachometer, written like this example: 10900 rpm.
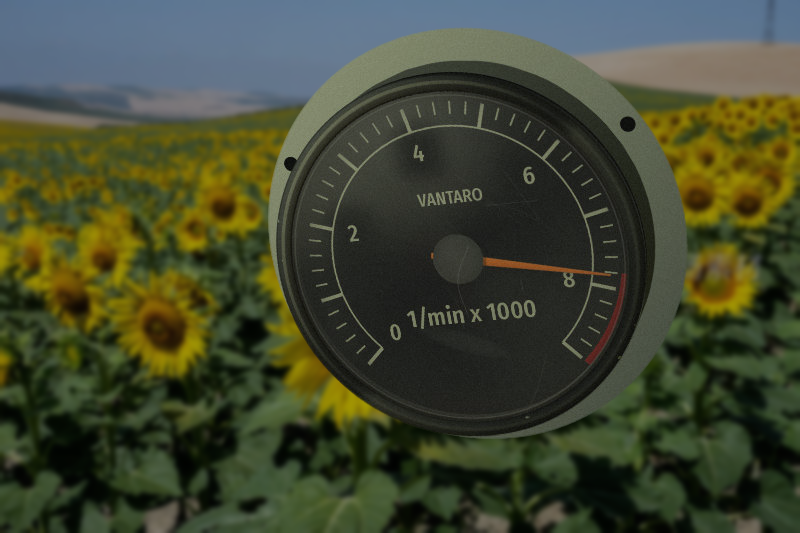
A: 7800 rpm
